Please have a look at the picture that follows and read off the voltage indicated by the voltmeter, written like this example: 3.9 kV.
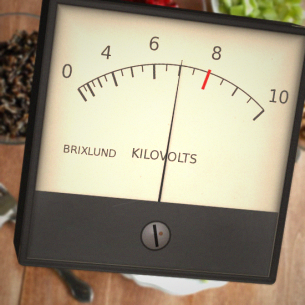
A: 7 kV
